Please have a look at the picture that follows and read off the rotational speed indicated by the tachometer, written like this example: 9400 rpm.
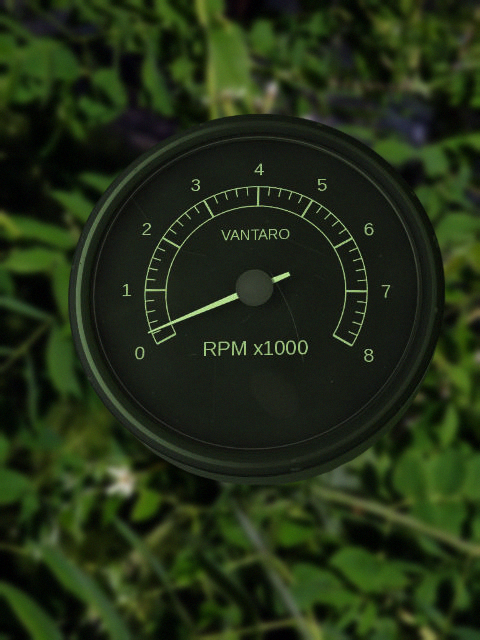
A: 200 rpm
